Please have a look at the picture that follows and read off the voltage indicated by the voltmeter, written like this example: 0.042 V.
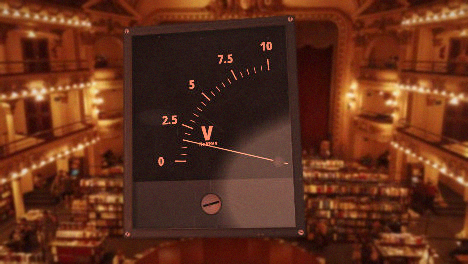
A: 1.5 V
